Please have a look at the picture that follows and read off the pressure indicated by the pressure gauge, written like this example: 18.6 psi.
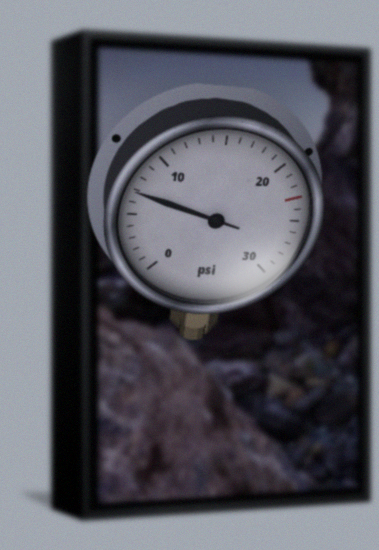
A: 7 psi
